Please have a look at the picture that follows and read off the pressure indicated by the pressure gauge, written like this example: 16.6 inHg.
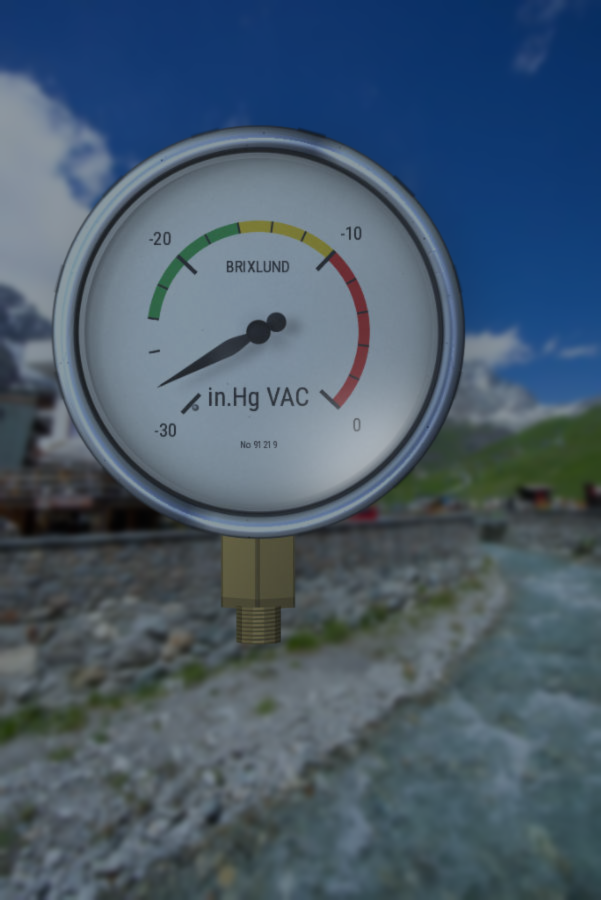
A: -28 inHg
